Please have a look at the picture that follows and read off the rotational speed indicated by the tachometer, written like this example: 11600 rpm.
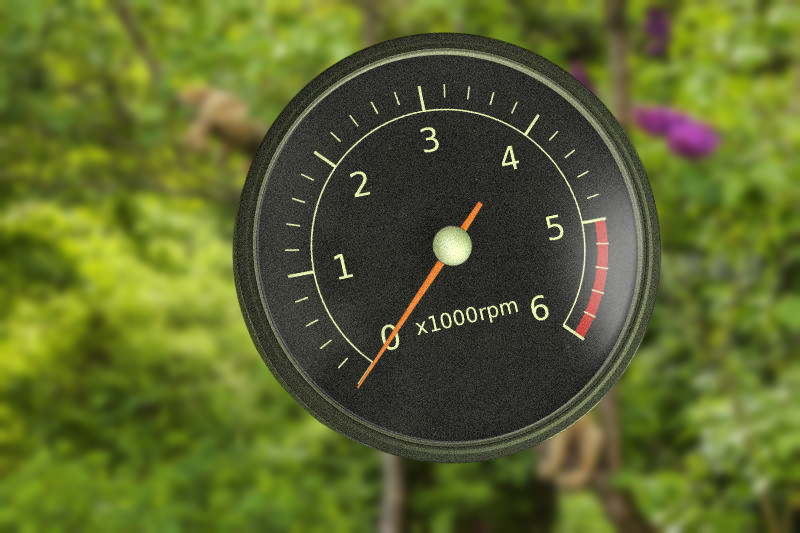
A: 0 rpm
